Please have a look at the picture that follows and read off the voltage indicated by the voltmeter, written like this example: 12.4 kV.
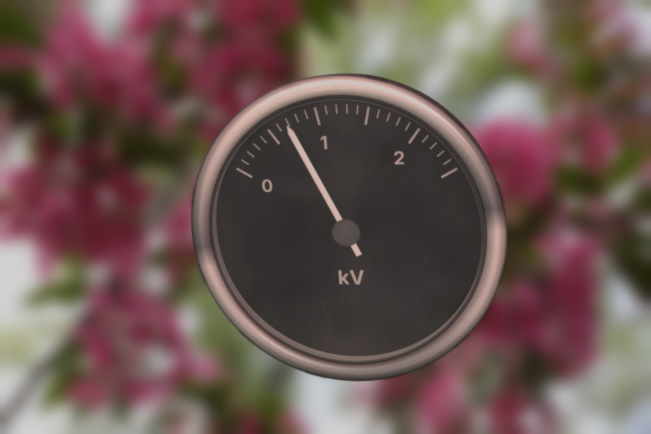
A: 0.7 kV
